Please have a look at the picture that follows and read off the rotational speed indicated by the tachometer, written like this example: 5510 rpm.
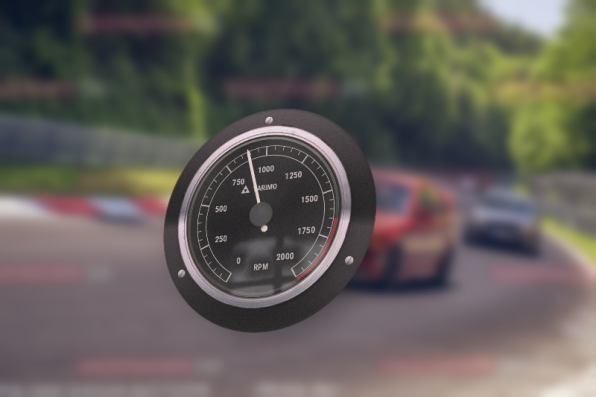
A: 900 rpm
